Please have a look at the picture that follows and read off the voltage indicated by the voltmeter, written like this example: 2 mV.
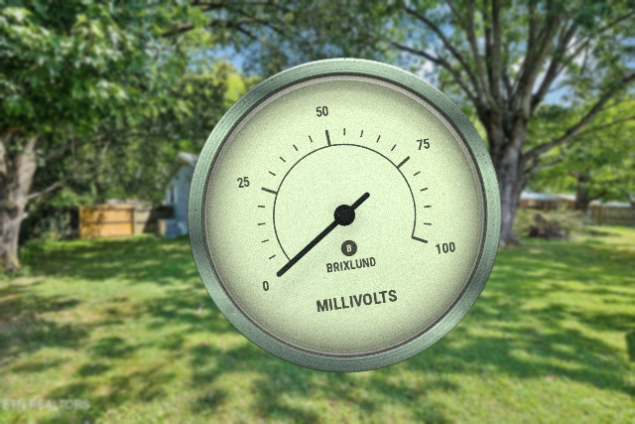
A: 0 mV
